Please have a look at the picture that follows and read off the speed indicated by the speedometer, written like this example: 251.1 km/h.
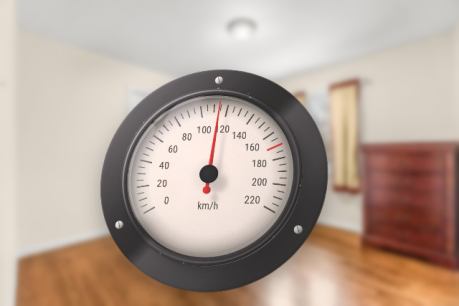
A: 115 km/h
